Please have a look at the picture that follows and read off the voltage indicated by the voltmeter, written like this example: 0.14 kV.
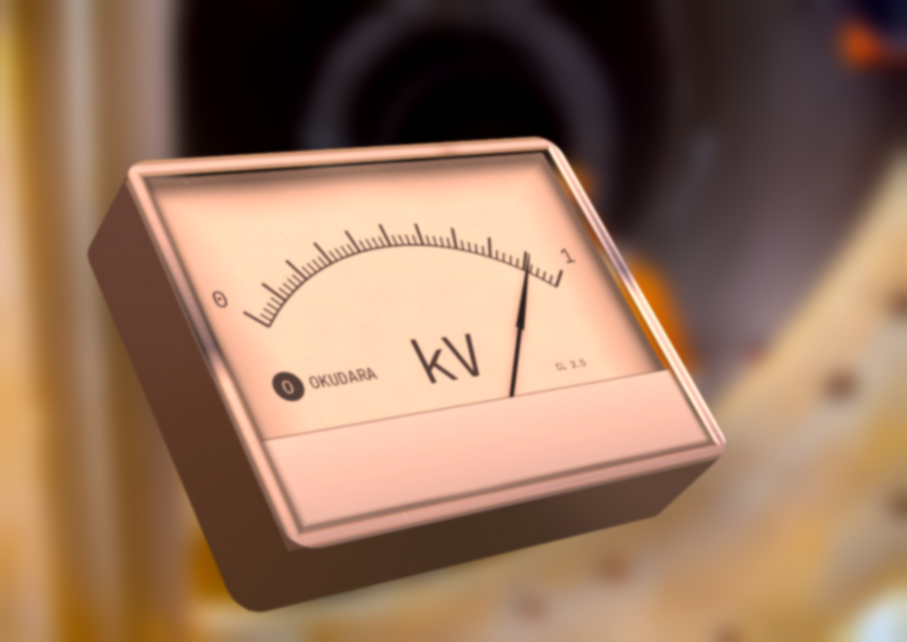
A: 0.9 kV
